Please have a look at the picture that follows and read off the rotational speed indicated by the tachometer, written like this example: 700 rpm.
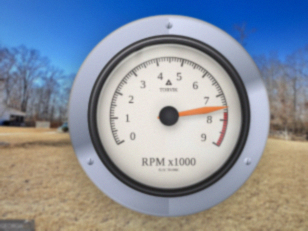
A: 7500 rpm
